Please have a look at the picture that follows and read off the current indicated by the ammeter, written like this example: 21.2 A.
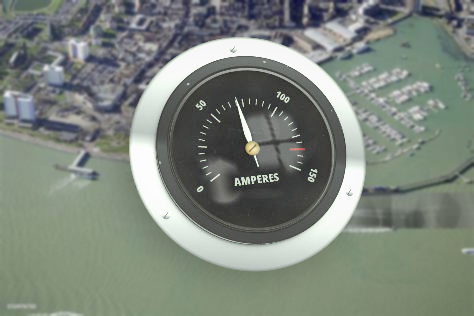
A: 70 A
